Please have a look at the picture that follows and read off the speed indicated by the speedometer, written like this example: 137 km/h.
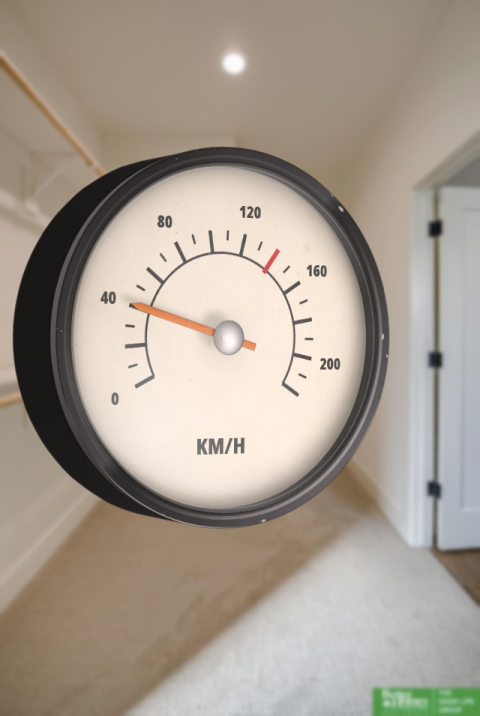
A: 40 km/h
